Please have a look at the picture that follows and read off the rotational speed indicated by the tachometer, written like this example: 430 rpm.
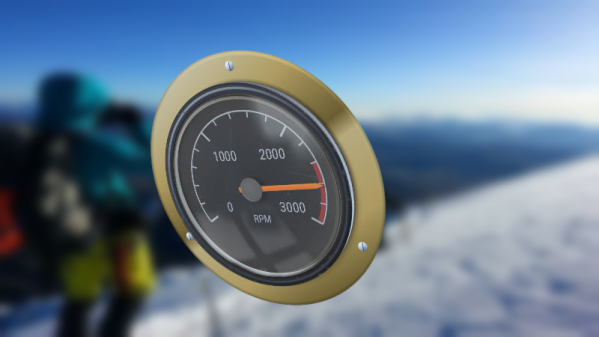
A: 2600 rpm
